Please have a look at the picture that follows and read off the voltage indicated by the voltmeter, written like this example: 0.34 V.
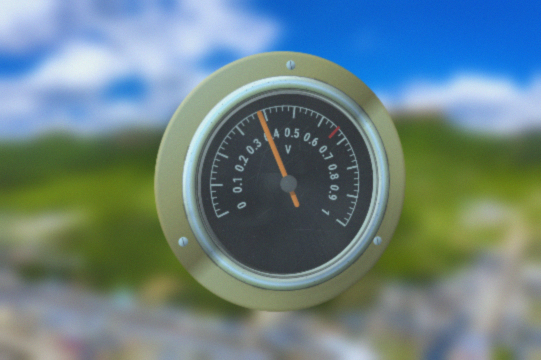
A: 0.38 V
